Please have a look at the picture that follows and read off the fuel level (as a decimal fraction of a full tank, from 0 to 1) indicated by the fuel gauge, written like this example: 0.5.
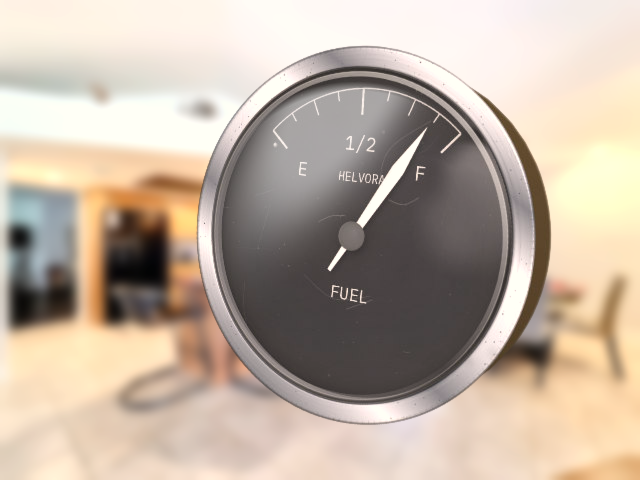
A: 0.875
